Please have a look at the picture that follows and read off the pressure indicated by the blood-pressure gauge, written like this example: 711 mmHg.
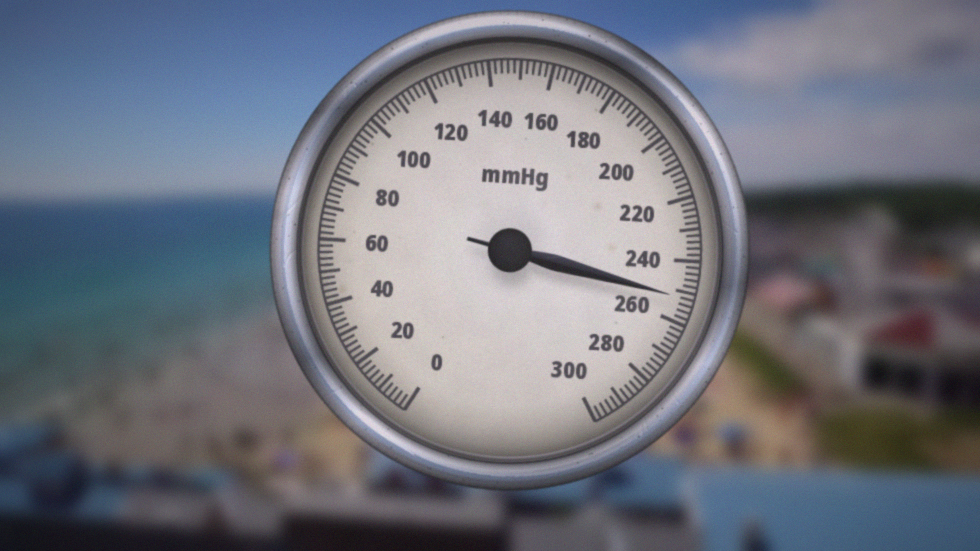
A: 252 mmHg
